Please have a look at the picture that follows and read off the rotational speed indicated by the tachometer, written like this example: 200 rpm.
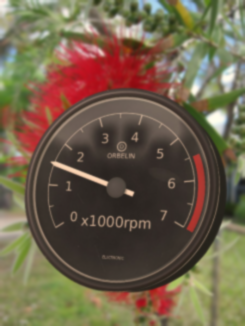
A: 1500 rpm
